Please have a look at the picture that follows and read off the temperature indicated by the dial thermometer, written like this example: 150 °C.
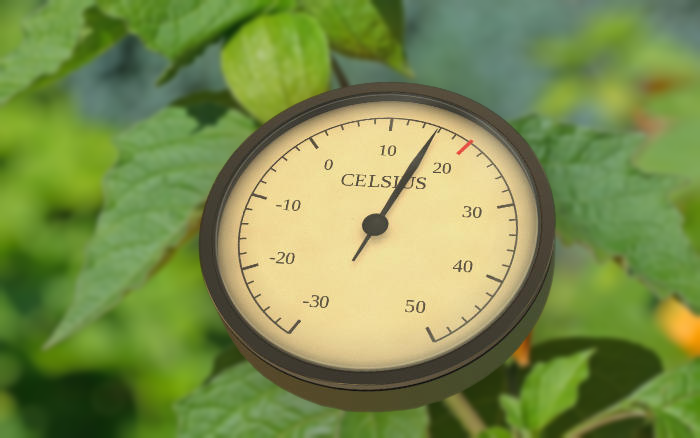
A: 16 °C
